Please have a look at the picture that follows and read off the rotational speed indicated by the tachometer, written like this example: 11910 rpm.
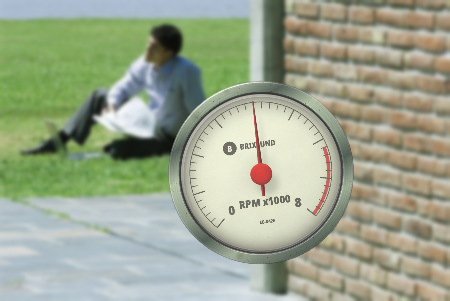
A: 4000 rpm
